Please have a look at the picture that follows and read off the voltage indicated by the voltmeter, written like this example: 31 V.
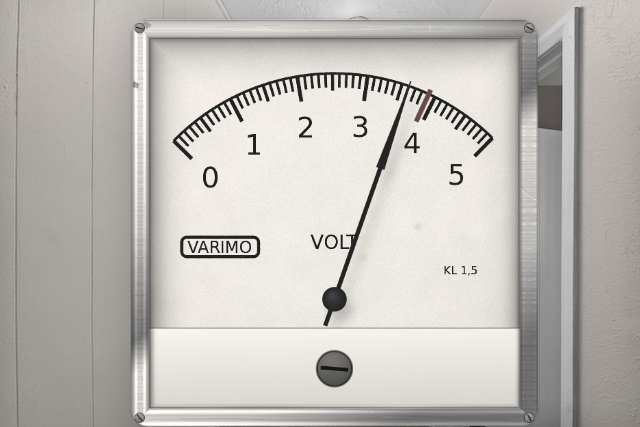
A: 3.6 V
